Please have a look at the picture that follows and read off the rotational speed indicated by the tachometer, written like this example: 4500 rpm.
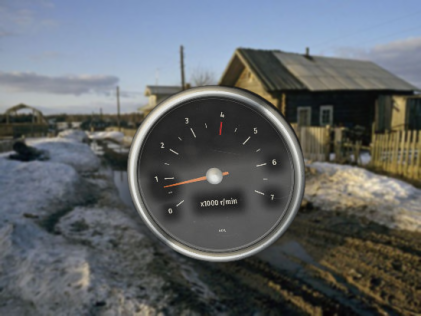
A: 750 rpm
